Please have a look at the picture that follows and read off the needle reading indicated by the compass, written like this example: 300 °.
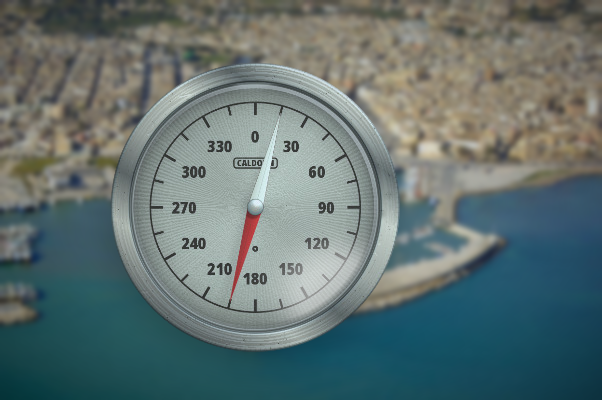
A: 195 °
